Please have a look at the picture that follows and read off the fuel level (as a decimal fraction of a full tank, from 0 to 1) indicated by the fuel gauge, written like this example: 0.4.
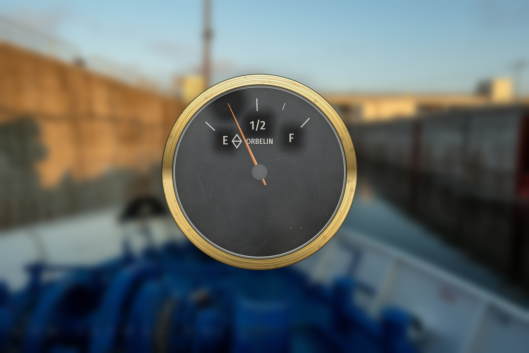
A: 0.25
